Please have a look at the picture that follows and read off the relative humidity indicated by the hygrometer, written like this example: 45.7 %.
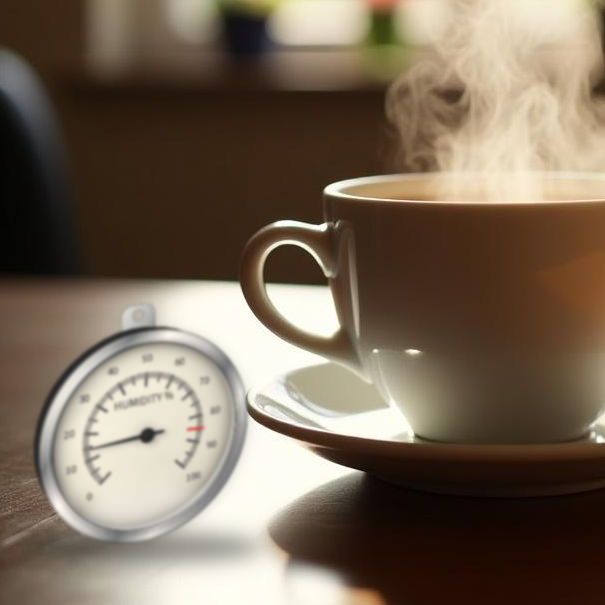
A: 15 %
